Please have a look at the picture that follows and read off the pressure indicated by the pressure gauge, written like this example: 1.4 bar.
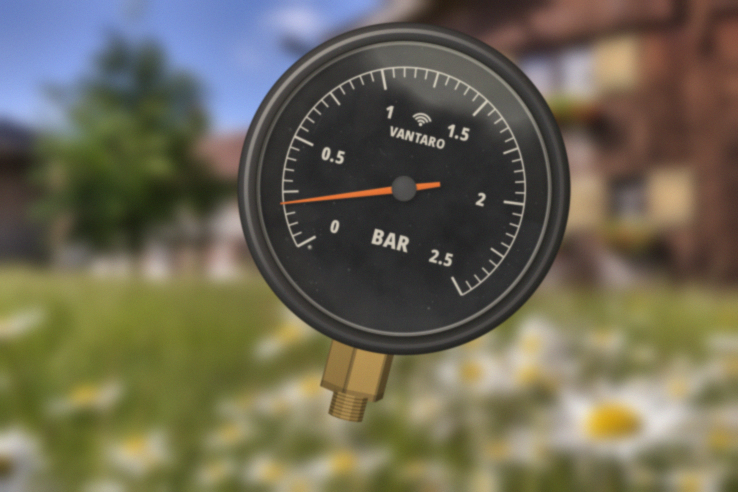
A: 0.2 bar
